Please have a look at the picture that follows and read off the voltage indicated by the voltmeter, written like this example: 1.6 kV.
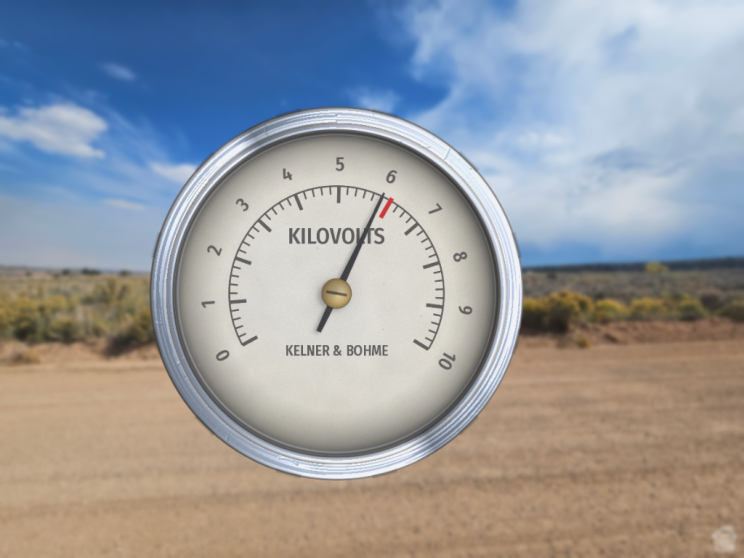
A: 6 kV
